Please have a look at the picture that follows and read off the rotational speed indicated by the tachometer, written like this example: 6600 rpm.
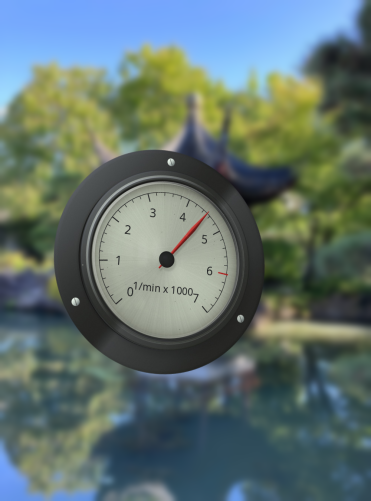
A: 4500 rpm
